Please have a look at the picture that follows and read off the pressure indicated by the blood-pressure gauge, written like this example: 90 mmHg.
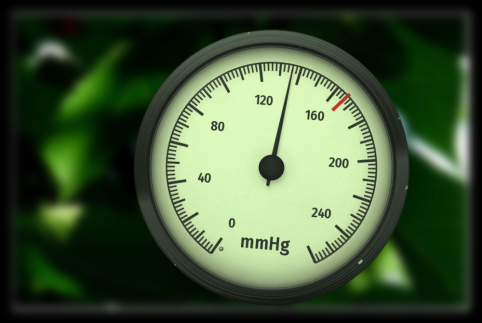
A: 136 mmHg
